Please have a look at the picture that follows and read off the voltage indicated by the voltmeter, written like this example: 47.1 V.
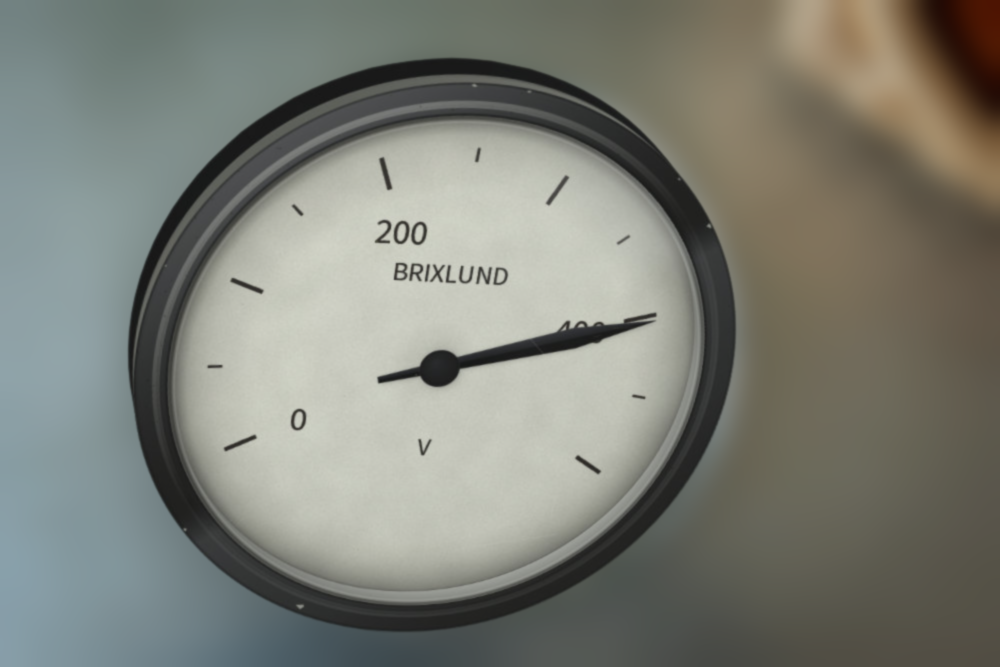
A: 400 V
